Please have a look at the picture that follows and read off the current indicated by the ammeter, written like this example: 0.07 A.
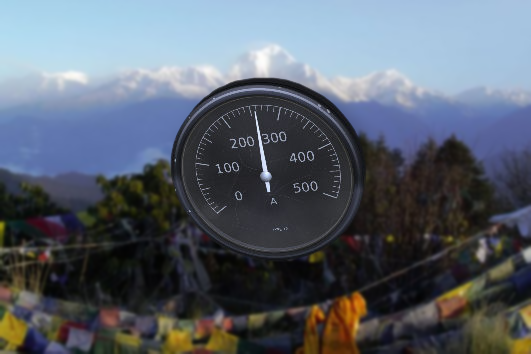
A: 260 A
